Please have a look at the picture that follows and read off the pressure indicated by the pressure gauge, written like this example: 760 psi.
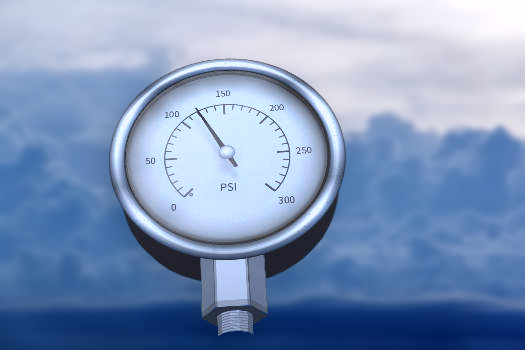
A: 120 psi
